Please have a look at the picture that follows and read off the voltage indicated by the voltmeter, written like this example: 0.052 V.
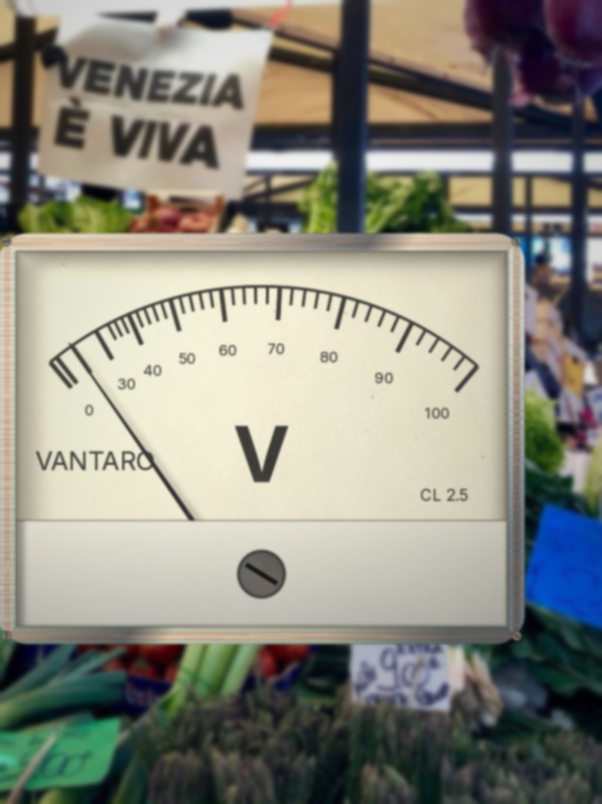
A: 20 V
